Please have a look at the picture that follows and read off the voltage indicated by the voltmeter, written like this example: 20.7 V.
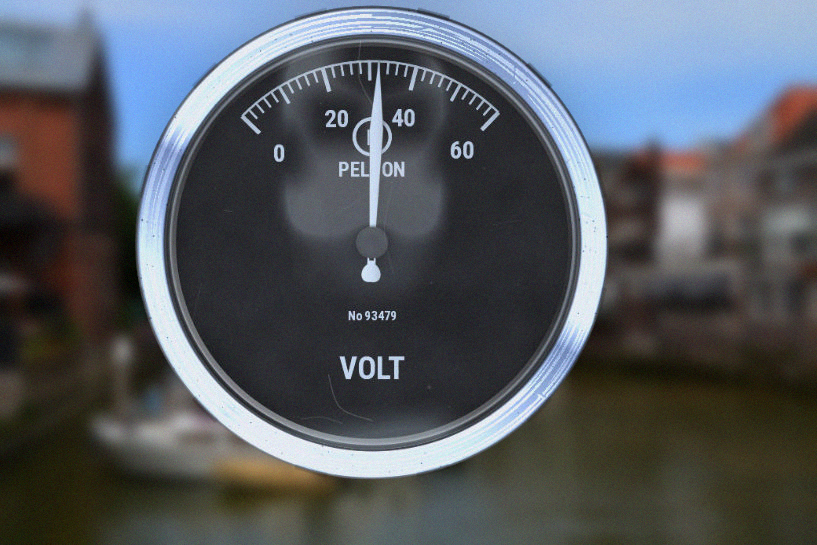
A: 32 V
